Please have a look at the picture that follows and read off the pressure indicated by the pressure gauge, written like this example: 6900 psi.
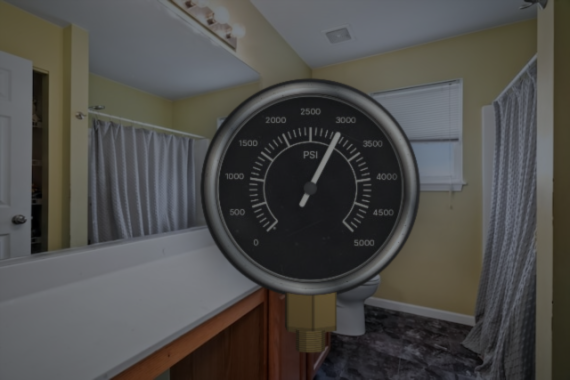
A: 3000 psi
